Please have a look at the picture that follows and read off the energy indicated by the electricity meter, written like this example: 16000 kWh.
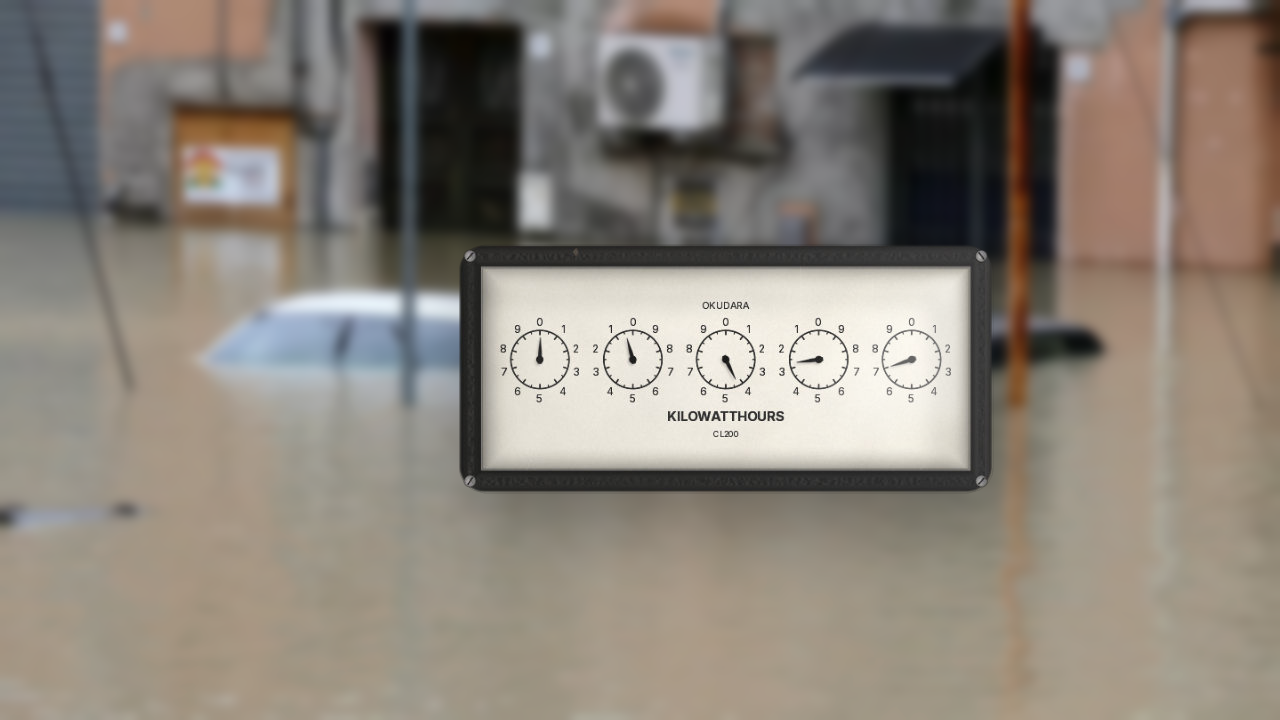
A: 427 kWh
